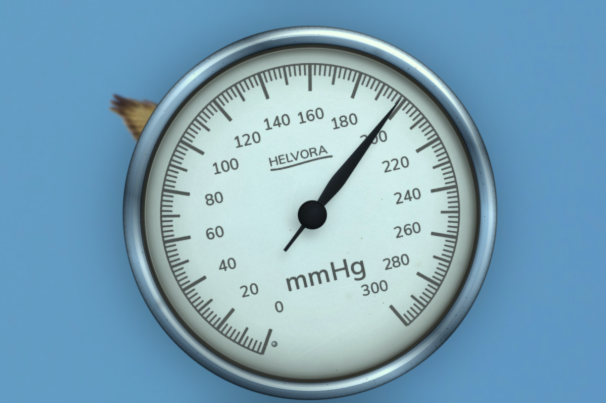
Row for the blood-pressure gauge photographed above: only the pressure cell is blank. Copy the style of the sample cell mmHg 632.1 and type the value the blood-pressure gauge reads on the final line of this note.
mmHg 198
